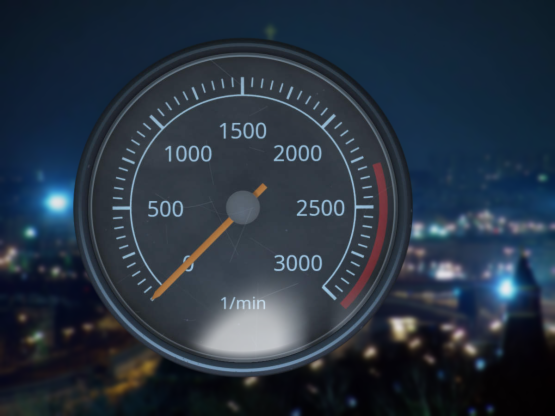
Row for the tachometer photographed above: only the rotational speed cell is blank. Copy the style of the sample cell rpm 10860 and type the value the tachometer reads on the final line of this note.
rpm 0
